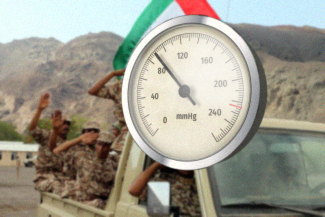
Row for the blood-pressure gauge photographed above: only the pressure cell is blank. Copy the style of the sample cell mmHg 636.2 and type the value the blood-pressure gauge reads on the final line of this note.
mmHg 90
